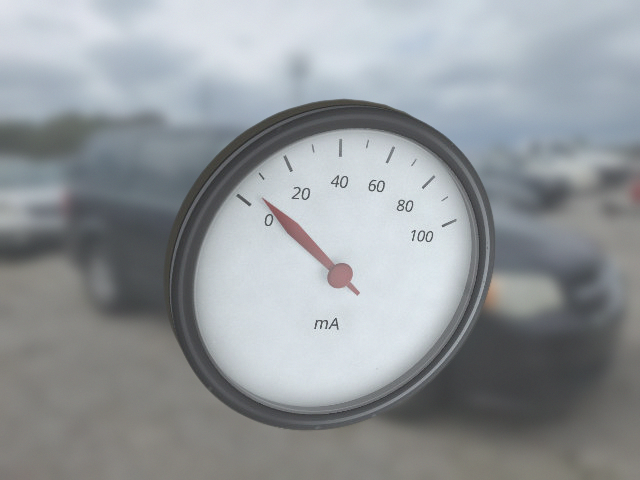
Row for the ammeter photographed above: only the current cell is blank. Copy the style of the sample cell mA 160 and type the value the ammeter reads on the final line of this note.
mA 5
